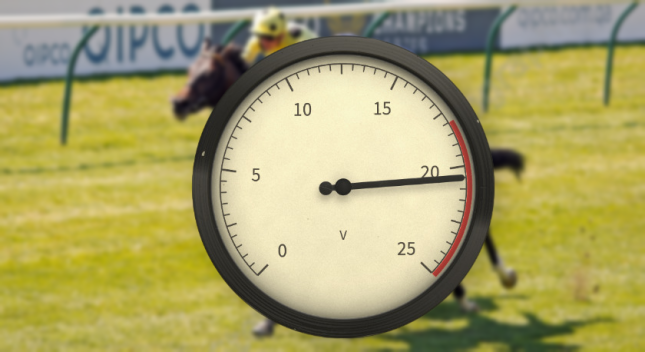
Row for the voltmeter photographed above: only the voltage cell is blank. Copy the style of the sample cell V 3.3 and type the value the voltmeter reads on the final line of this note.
V 20.5
